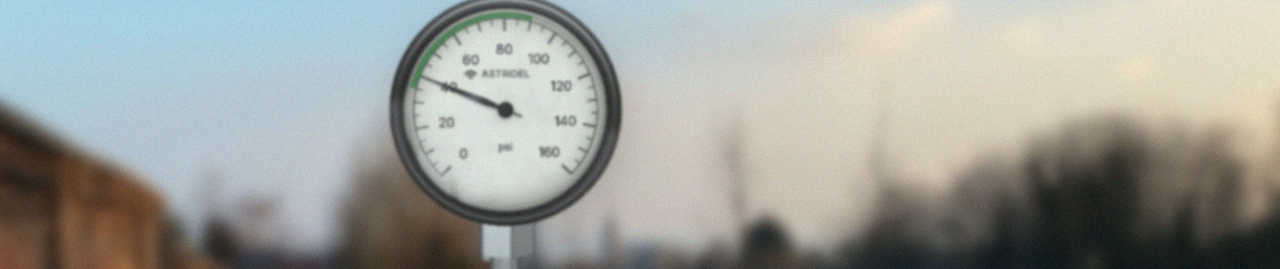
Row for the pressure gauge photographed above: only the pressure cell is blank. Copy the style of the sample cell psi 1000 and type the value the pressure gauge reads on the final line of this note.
psi 40
